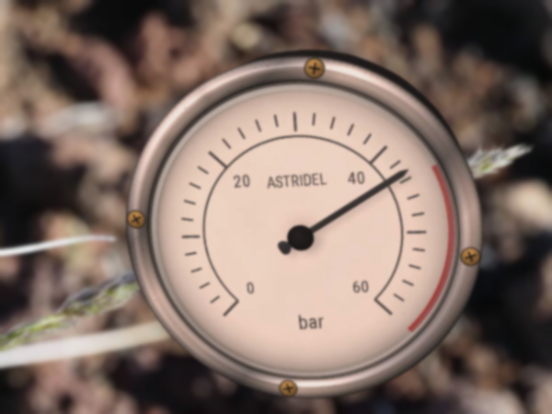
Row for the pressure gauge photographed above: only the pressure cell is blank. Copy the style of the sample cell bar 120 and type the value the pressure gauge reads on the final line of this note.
bar 43
